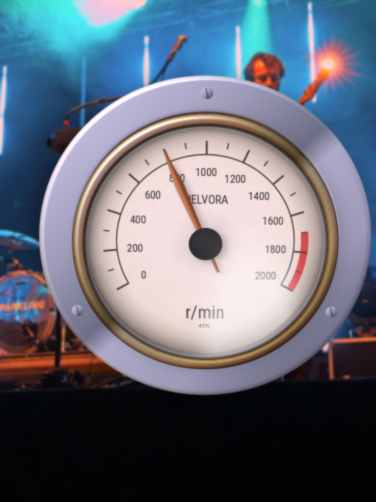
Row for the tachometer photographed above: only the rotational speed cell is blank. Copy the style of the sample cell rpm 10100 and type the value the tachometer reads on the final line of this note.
rpm 800
